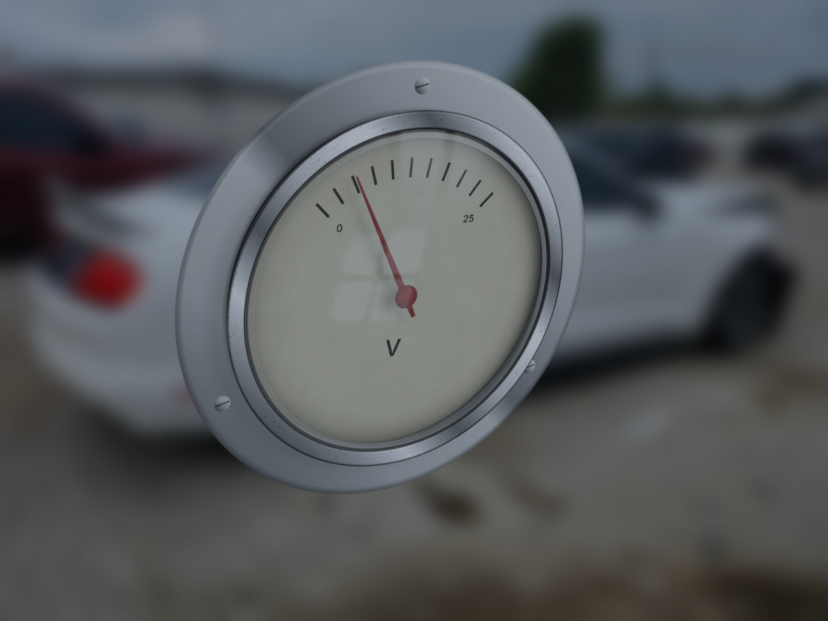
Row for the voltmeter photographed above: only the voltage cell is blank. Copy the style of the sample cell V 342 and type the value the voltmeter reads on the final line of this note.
V 5
